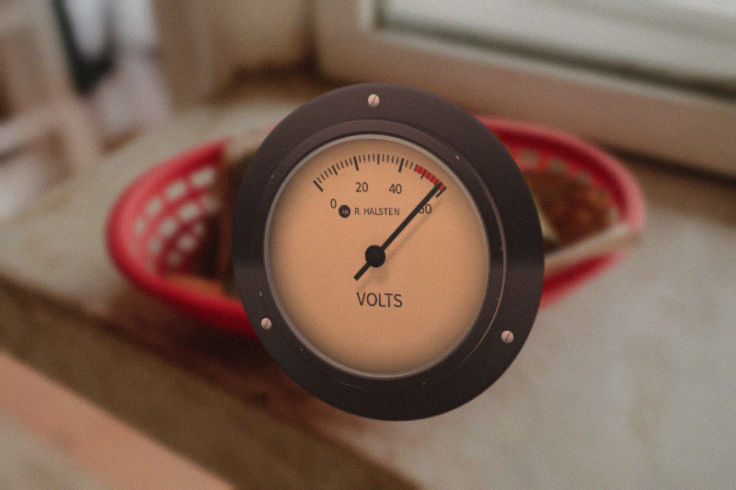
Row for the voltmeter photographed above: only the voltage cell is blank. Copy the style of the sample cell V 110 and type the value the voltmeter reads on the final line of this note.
V 58
